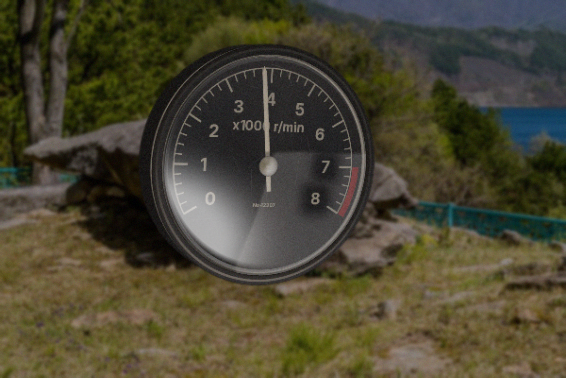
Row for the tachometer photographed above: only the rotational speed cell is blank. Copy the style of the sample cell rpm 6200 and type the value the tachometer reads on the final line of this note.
rpm 3800
